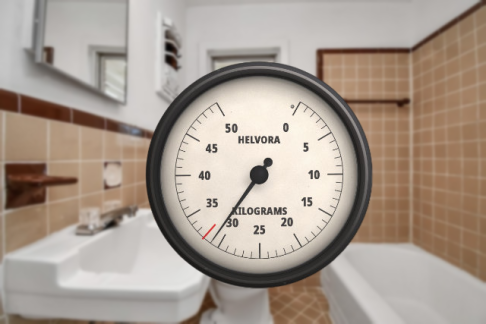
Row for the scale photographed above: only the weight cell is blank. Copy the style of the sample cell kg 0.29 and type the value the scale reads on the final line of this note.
kg 31
